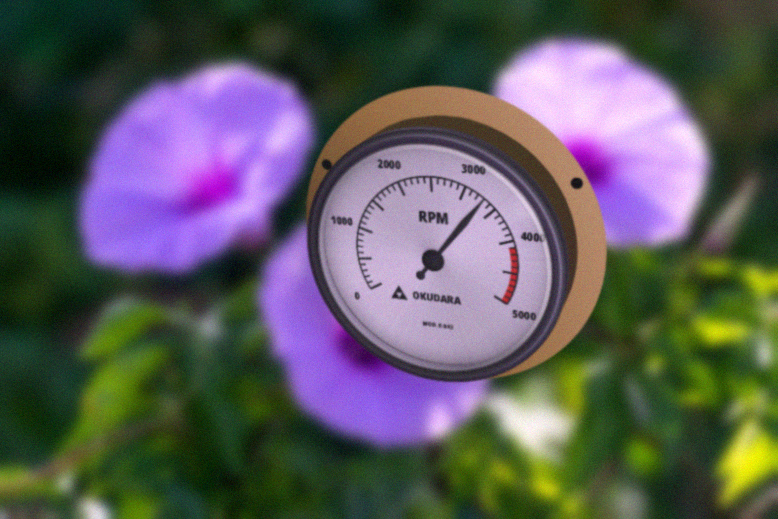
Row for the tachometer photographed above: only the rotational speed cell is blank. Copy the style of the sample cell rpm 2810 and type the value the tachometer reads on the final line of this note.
rpm 3300
